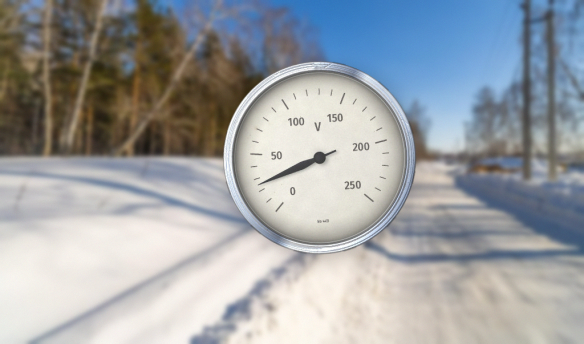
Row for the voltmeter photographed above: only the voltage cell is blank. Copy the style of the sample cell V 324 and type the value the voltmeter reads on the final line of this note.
V 25
